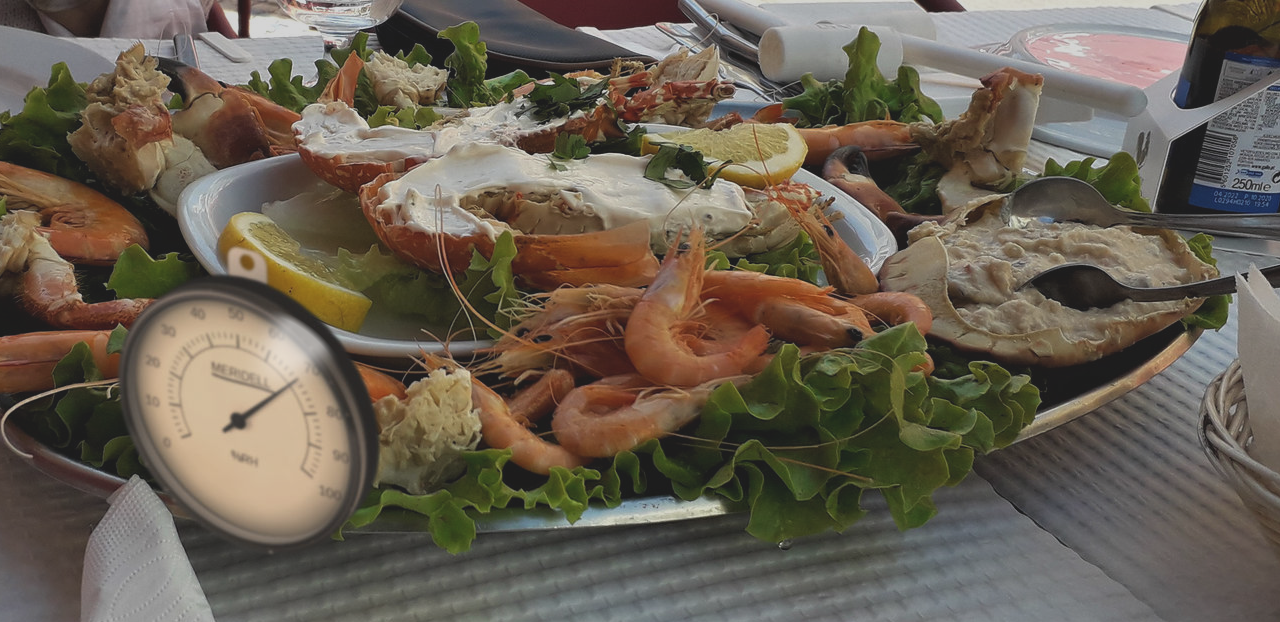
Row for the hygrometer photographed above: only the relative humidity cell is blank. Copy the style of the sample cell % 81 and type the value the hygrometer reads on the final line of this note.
% 70
